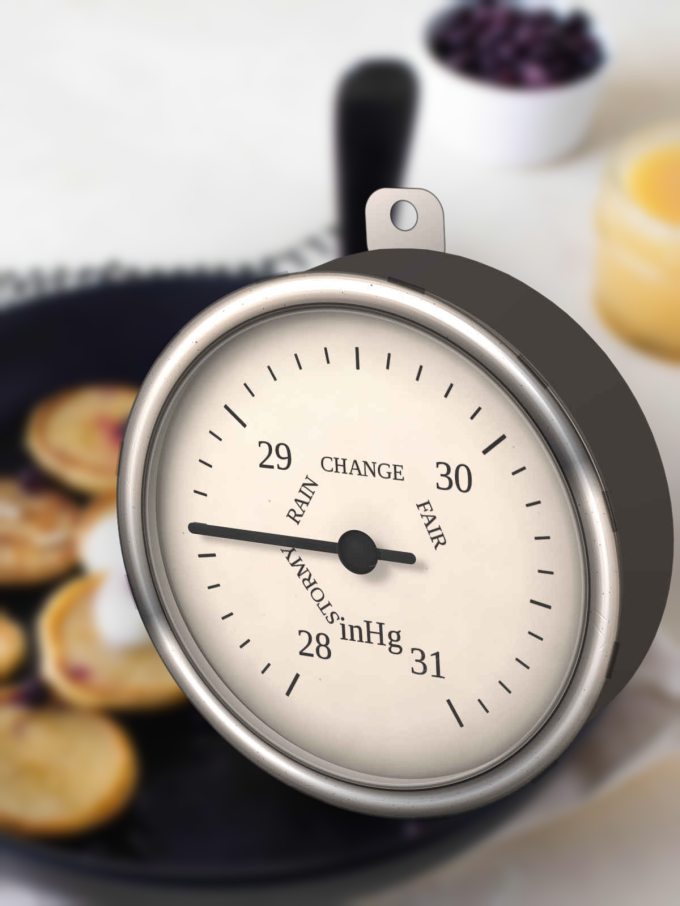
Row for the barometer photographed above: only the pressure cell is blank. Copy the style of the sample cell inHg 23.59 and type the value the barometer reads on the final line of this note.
inHg 28.6
